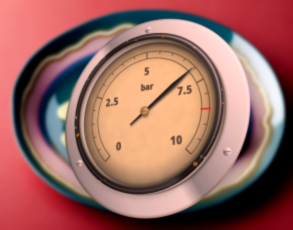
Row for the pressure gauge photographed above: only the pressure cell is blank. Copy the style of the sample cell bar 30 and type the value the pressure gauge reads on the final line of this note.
bar 7
